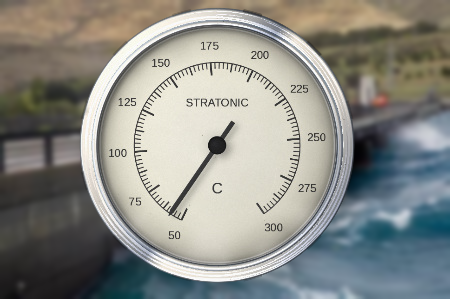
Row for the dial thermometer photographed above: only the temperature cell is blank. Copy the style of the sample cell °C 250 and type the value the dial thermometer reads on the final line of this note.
°C 57.5
